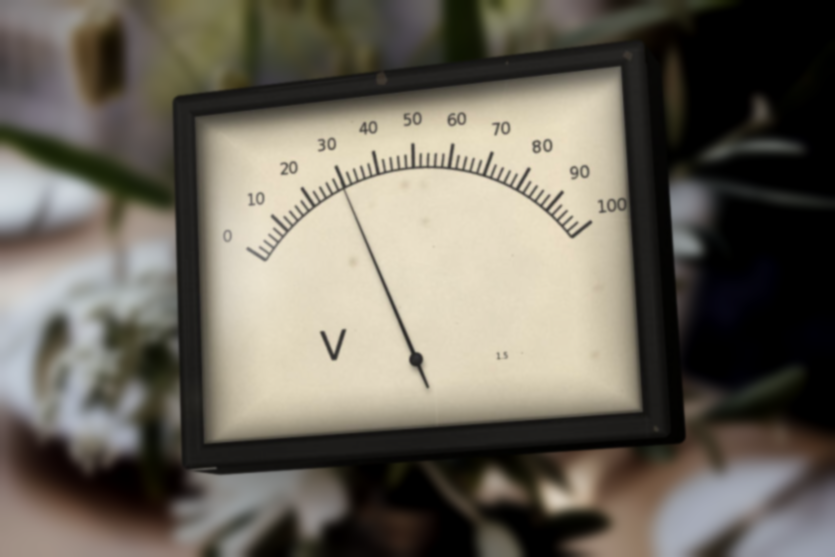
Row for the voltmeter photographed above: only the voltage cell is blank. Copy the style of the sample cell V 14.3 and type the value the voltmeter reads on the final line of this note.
V 30
